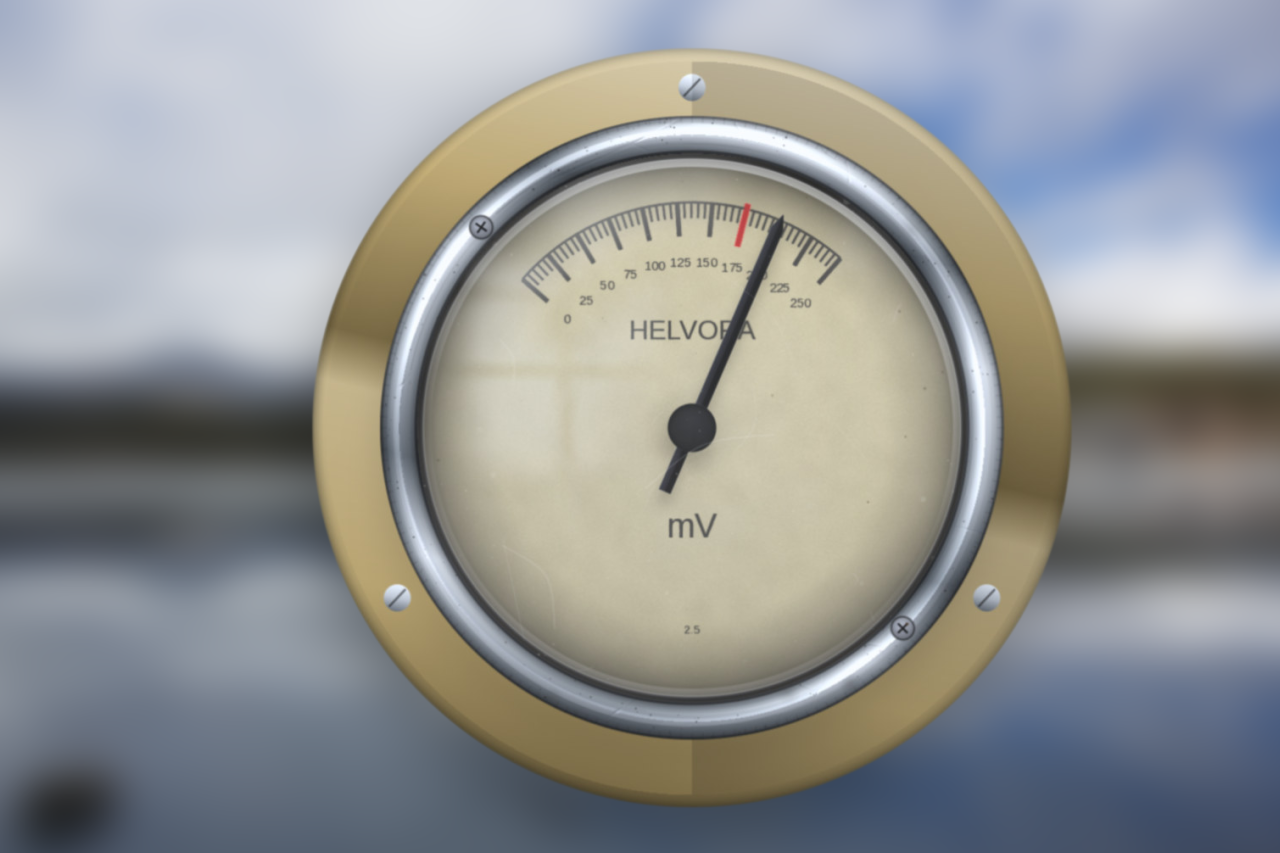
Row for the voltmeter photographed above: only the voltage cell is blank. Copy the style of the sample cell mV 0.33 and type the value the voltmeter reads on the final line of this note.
mV 200
